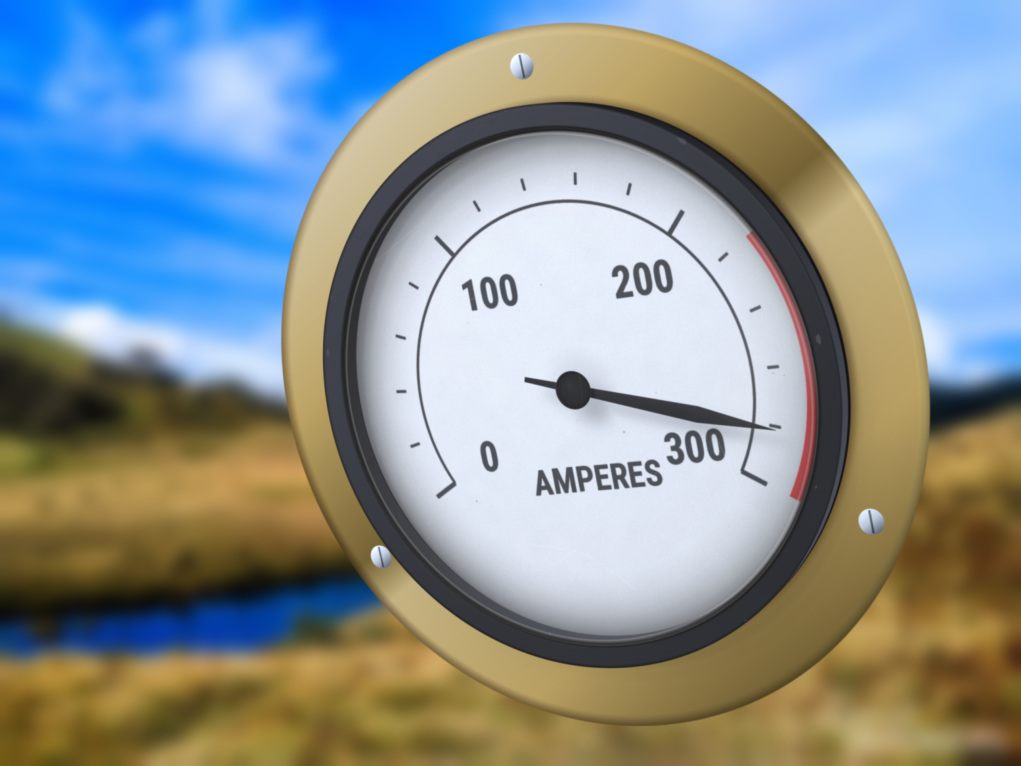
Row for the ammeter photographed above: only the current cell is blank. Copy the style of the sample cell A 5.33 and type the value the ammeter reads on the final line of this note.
A 280
